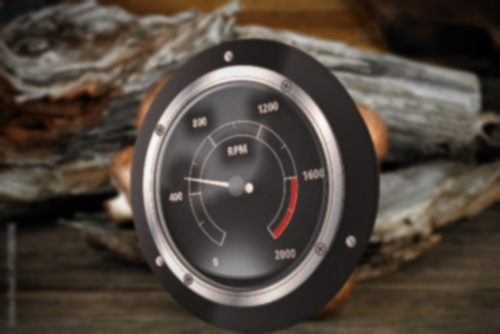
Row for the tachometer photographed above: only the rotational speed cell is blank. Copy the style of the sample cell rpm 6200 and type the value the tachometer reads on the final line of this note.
rpm 500
